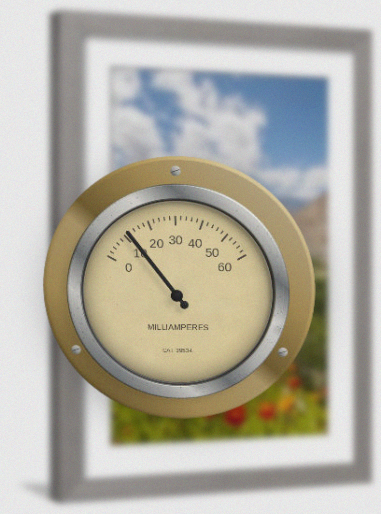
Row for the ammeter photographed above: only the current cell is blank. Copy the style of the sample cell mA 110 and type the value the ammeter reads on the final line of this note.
mA 12
